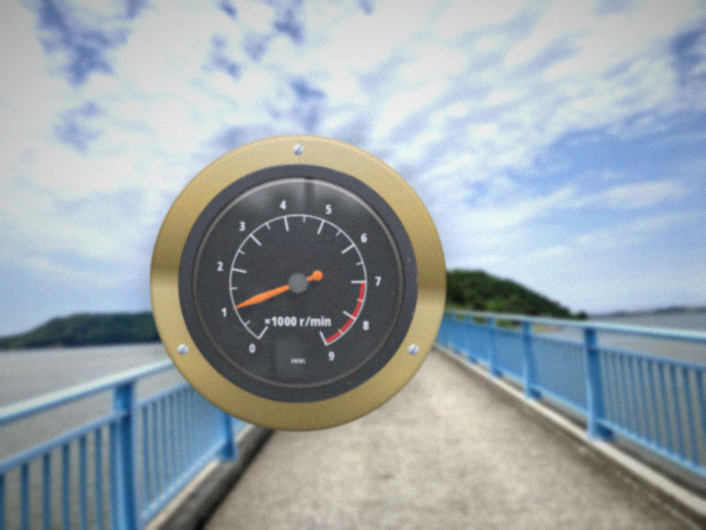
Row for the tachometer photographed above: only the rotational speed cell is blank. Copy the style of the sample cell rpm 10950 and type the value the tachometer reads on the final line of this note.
rpm 1000
